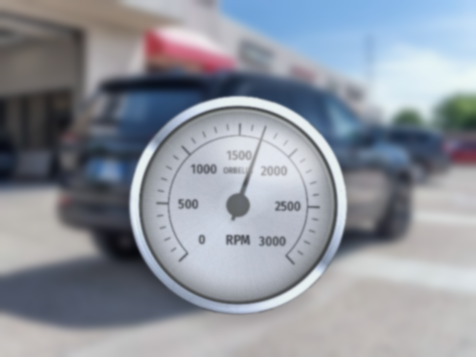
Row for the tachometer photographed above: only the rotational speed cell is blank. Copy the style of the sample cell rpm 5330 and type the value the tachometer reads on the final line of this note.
rpm 1700
